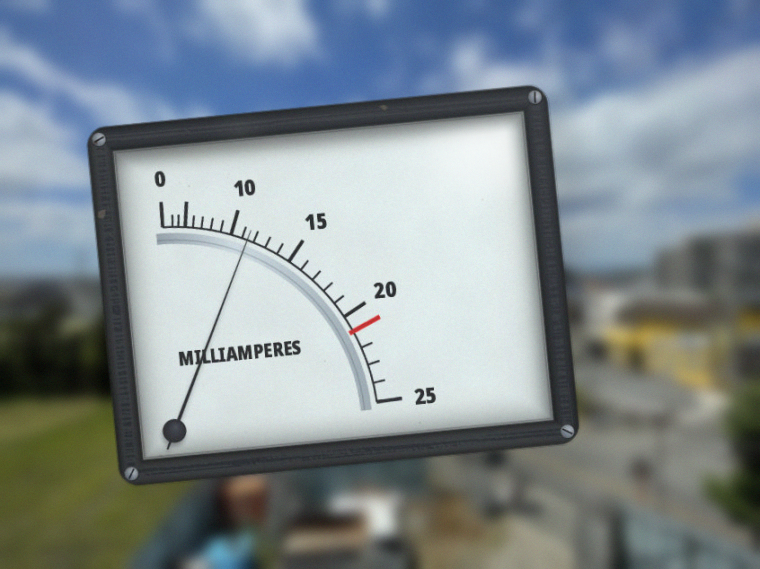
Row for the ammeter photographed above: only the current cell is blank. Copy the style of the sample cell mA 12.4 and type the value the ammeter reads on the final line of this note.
mA 11.5
